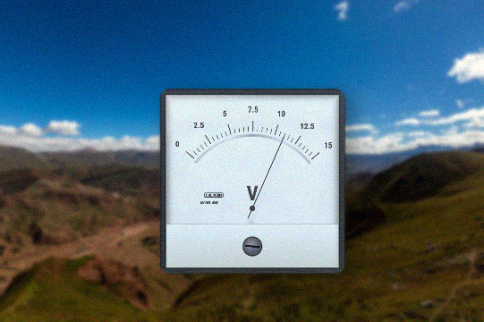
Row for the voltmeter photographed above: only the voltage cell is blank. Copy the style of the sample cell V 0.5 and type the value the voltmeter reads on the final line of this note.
V 11
